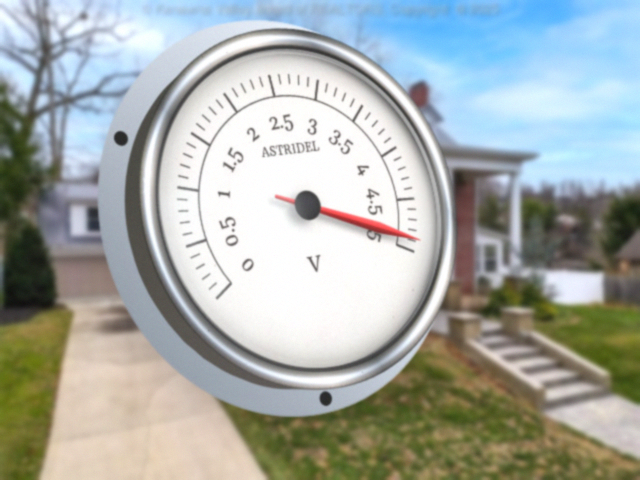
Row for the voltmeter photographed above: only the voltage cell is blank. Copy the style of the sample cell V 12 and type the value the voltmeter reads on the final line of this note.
V 4.9
